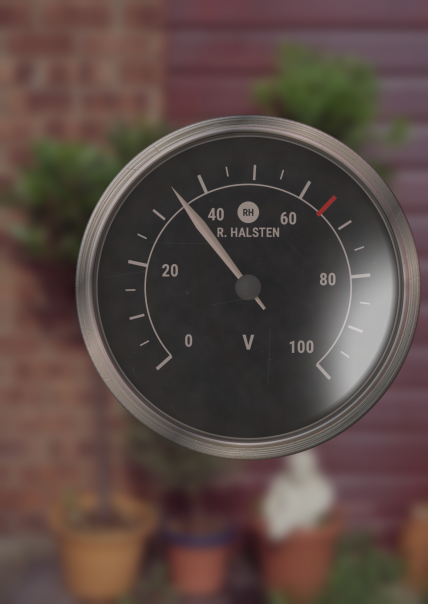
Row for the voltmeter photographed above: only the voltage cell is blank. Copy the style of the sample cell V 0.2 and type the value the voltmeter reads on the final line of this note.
V 35
